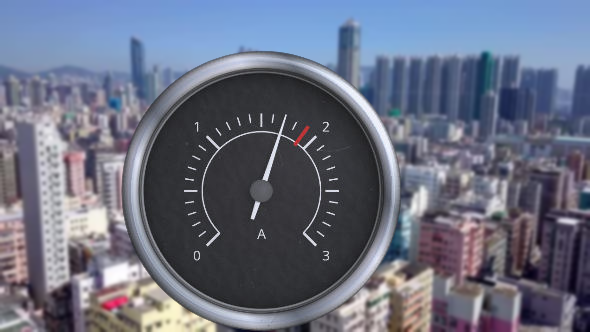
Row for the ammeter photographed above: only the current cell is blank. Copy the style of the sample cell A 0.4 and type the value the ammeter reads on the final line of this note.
A 1.7
